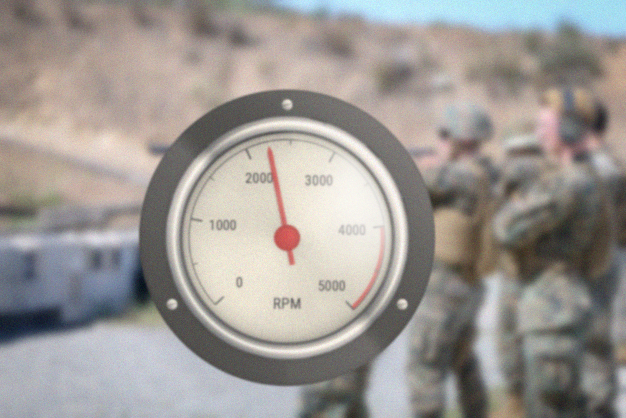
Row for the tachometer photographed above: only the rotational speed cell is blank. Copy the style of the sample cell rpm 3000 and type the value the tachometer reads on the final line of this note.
rpm 2250
